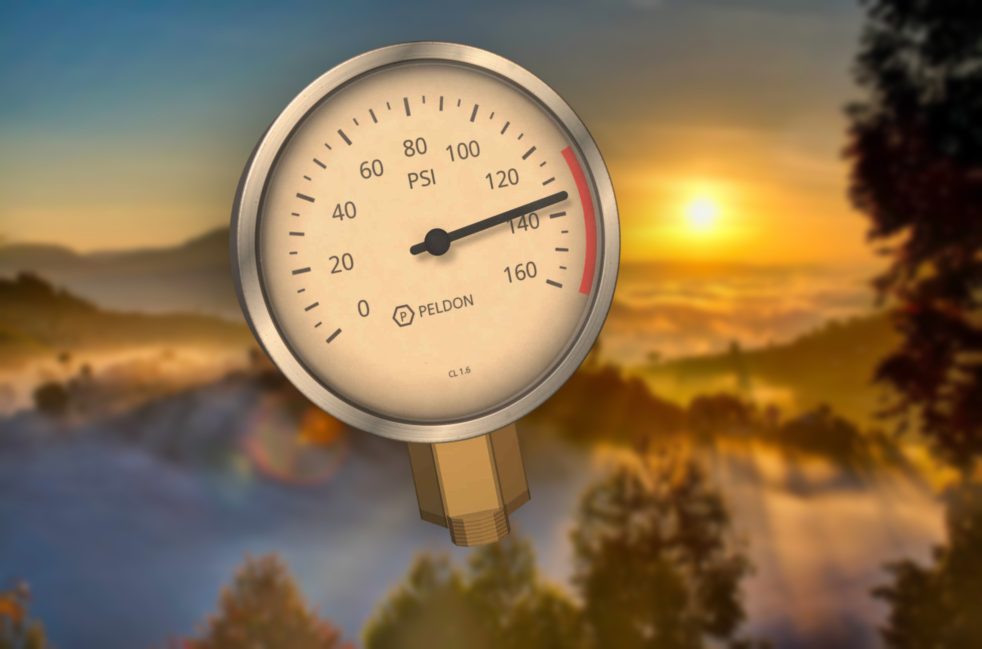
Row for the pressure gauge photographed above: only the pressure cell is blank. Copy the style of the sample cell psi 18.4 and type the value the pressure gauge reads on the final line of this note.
psi 135
